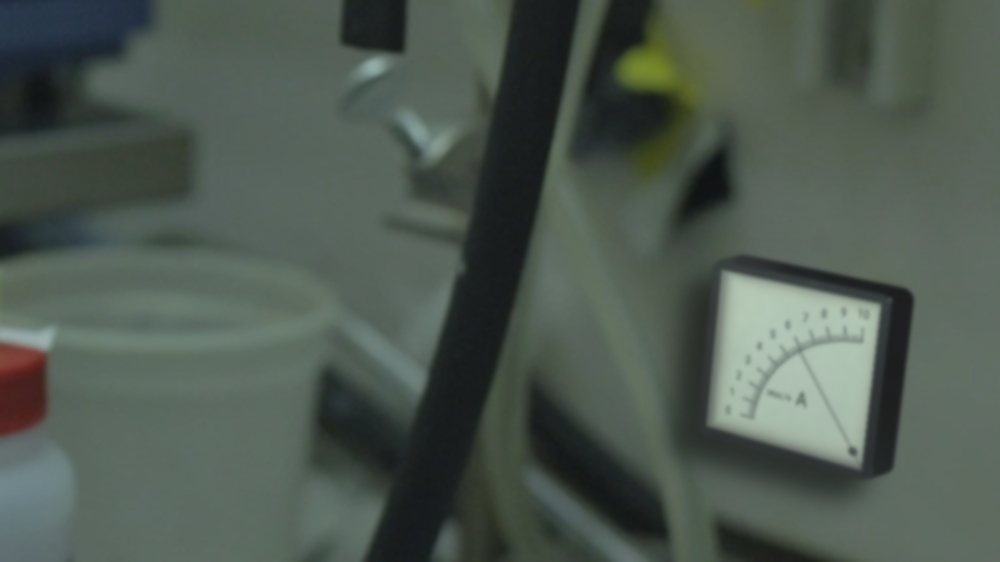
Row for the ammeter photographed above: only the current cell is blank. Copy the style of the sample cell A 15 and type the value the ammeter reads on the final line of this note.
A 6
